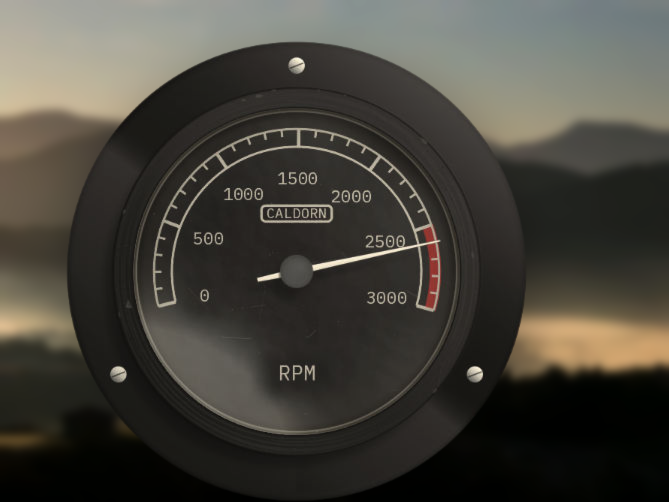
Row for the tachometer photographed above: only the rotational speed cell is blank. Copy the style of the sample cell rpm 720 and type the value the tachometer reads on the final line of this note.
rpm 2600
